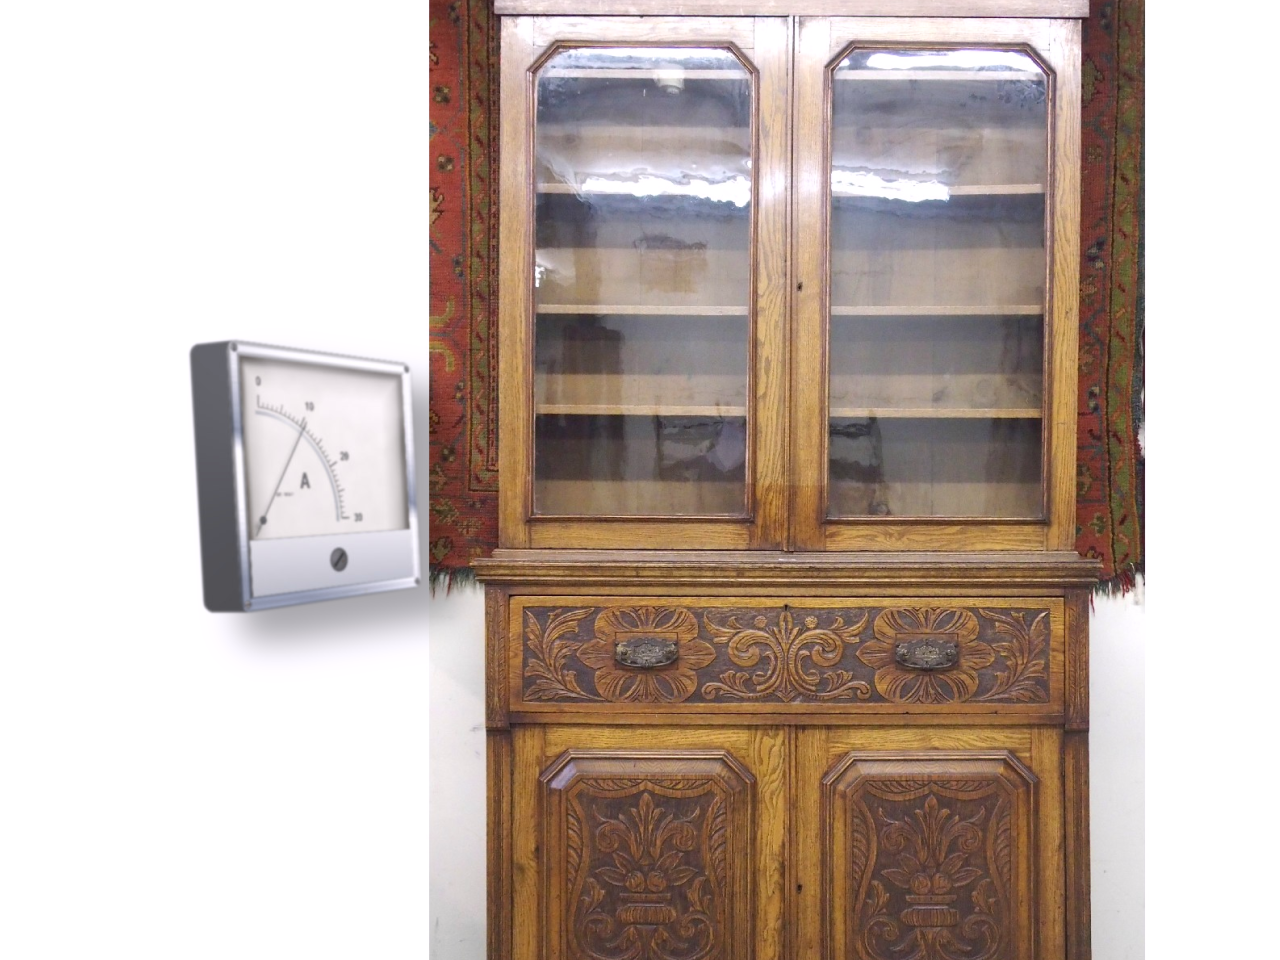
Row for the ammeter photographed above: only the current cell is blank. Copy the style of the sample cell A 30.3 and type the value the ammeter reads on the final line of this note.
A 10
